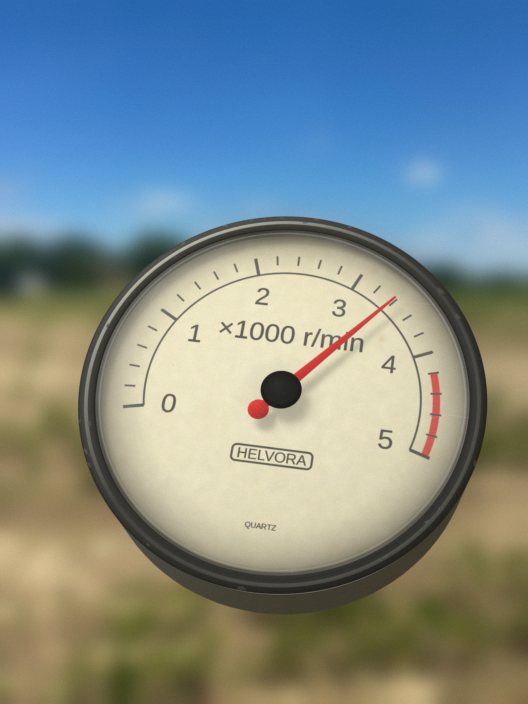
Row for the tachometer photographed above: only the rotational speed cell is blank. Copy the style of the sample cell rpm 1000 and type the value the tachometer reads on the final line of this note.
rpm 3400
